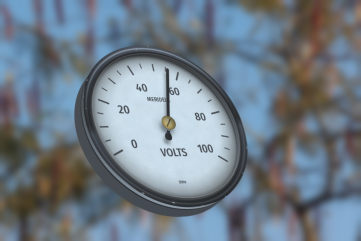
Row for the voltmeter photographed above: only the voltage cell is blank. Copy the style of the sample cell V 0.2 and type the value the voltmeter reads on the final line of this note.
V 55
